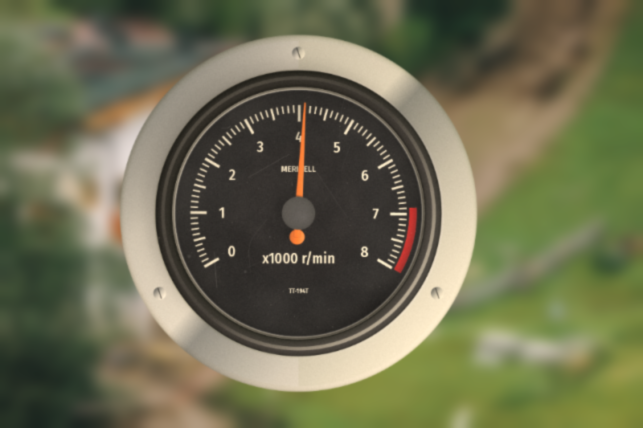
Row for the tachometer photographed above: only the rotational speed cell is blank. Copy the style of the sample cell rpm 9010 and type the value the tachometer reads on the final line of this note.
rpm 4100
